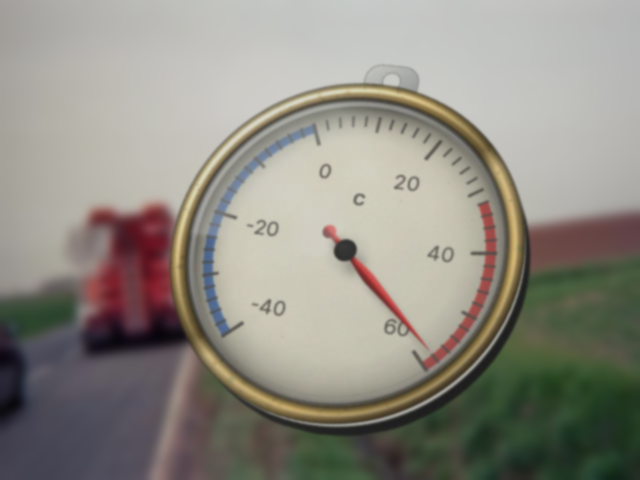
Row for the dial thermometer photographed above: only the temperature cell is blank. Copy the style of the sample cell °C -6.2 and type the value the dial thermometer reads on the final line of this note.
°C 58
